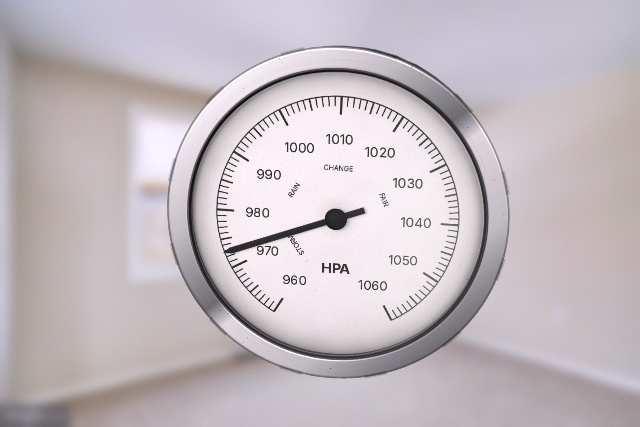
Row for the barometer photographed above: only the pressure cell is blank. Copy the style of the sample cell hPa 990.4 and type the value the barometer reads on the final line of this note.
hPa 973
